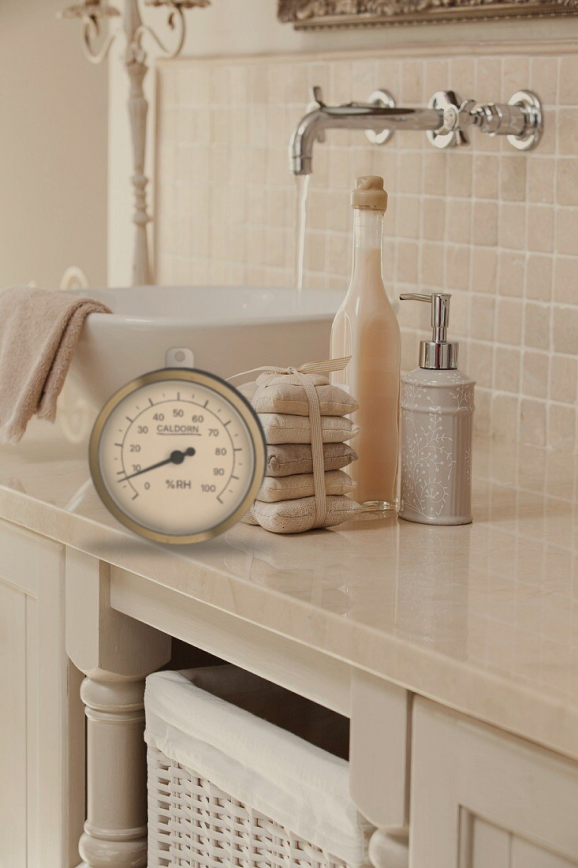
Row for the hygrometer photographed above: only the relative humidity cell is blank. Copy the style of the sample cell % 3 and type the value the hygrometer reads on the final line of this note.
% 7.5
